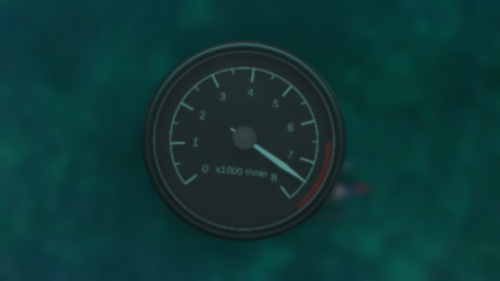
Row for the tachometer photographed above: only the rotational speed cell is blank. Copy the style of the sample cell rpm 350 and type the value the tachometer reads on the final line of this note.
rpm 7500
